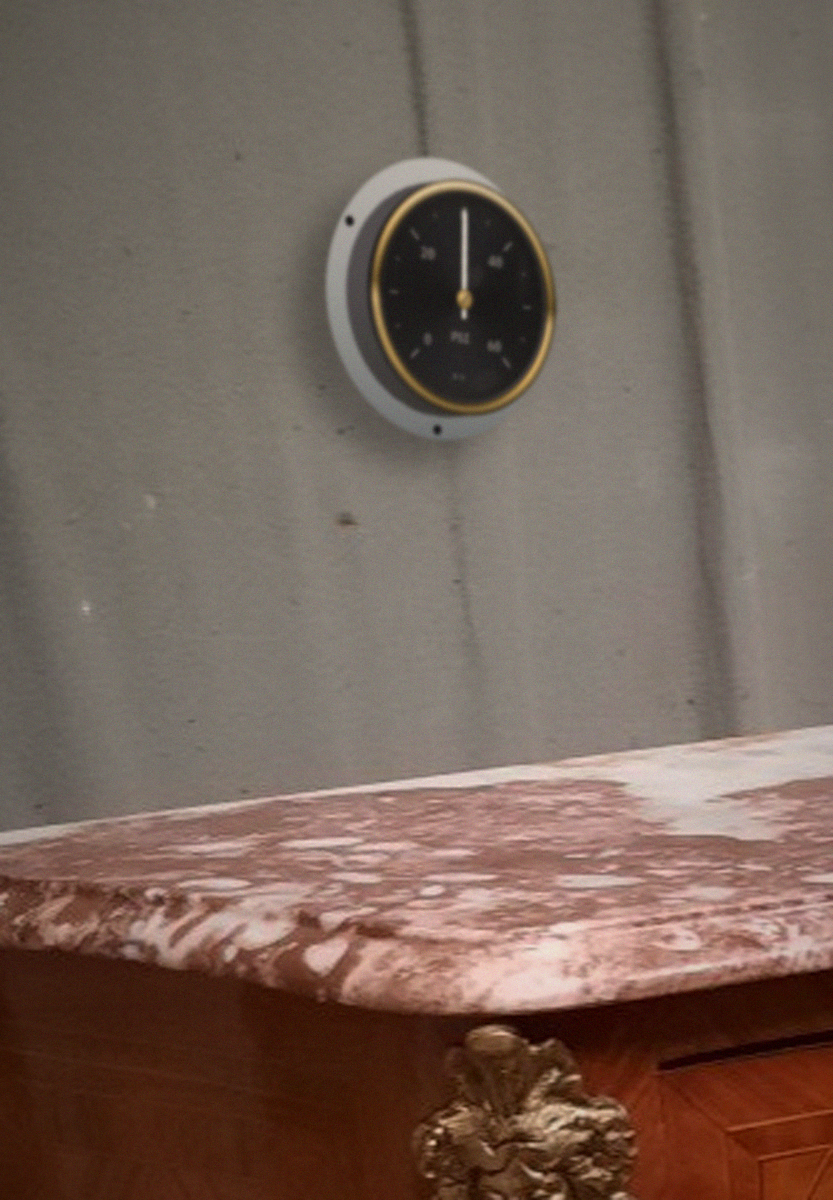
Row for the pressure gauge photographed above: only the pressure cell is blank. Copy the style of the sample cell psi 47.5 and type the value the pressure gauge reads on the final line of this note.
psi 30
